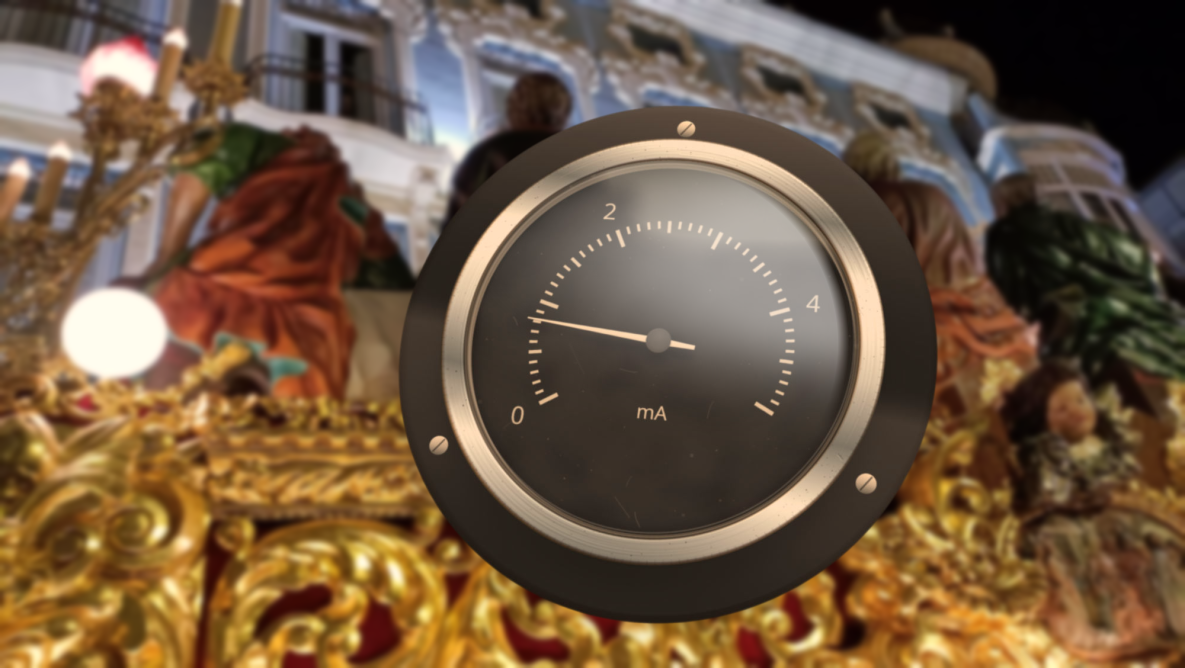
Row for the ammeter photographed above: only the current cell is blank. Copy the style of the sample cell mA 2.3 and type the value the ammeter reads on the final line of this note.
mA 0.8
